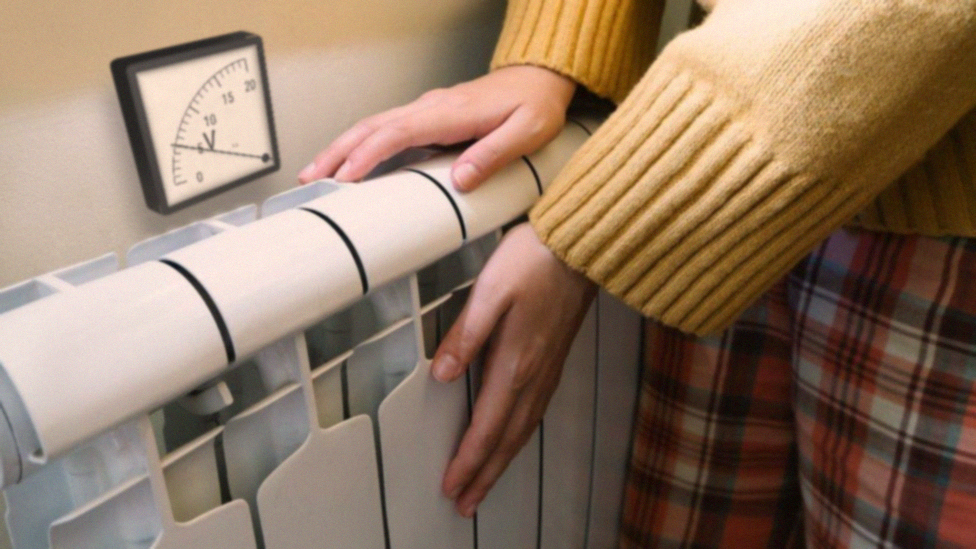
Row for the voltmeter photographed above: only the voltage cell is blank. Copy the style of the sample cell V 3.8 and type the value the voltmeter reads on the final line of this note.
V 5
